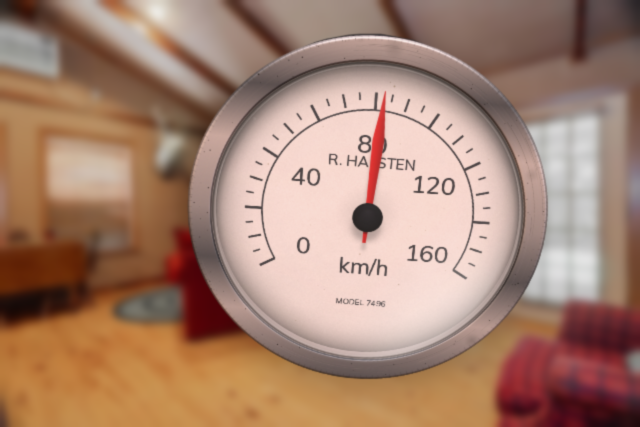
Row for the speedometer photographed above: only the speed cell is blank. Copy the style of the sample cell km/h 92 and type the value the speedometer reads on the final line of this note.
km/h 82.5
